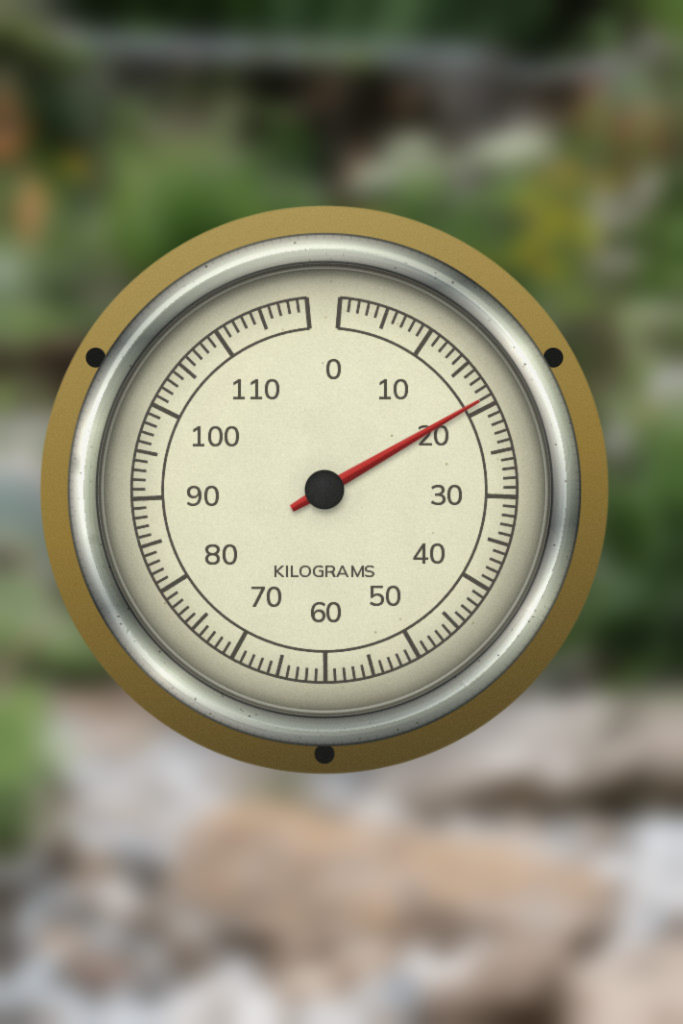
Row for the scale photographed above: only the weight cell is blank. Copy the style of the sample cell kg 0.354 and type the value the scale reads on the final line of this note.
kg 19
